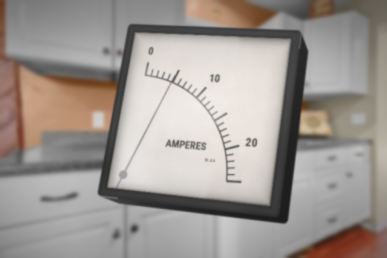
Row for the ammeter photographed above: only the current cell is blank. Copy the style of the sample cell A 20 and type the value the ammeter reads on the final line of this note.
A 5
